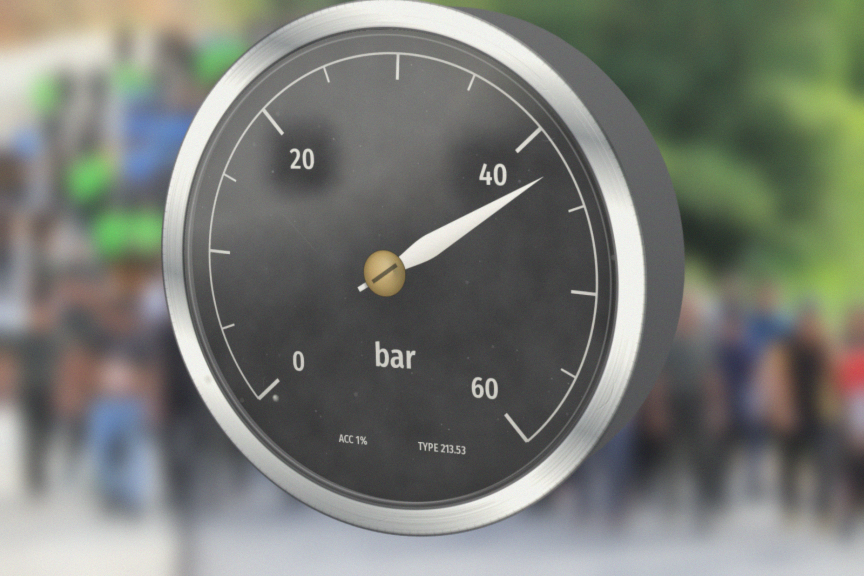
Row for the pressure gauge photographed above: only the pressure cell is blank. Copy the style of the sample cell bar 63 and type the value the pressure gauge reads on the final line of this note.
bar 42.5
